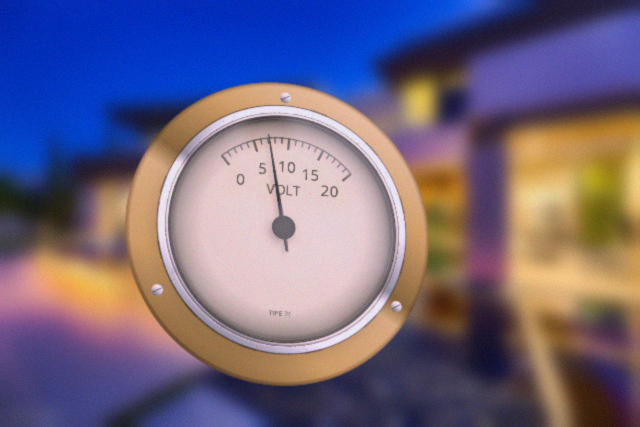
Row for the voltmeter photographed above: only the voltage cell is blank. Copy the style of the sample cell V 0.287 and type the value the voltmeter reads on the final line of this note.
V 7
